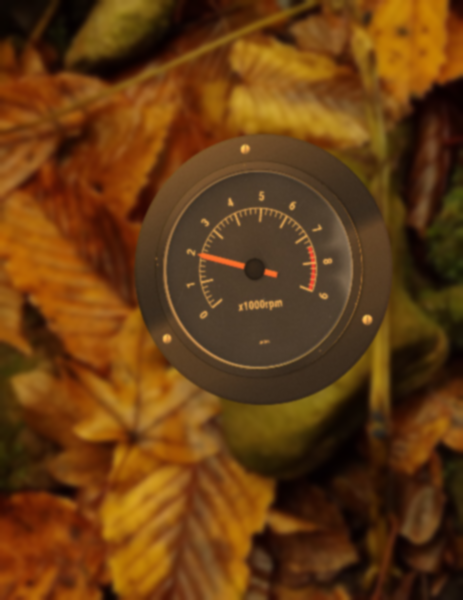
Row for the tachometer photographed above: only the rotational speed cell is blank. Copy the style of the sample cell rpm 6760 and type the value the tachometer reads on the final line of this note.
rpm 2000
